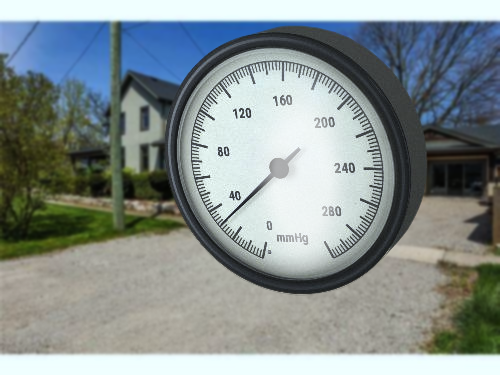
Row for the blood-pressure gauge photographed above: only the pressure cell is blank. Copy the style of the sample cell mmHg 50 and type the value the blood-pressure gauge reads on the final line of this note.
mmHg 30
